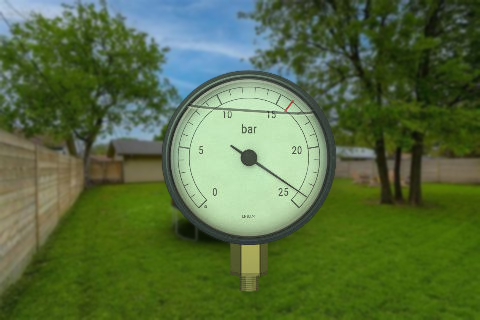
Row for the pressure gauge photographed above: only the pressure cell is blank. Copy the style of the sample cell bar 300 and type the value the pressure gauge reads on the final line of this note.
bar 24
